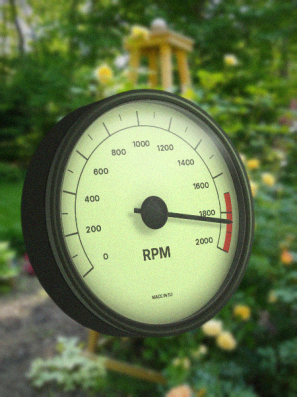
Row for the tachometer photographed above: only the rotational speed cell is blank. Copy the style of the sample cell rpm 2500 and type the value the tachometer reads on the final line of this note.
rpm 1850
